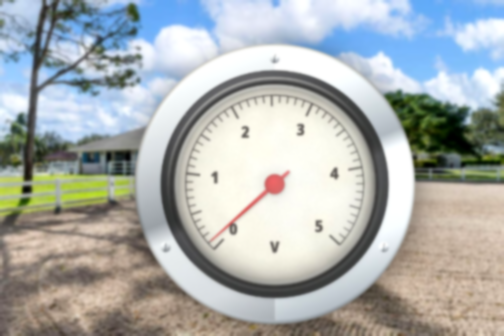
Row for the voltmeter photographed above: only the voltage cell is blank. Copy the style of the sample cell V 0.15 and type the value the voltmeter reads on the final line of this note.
V 0.1
